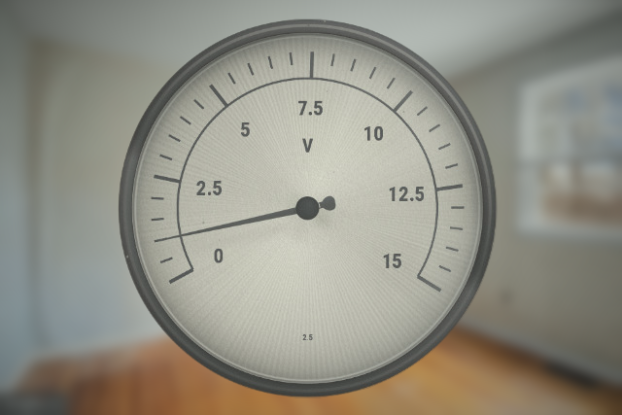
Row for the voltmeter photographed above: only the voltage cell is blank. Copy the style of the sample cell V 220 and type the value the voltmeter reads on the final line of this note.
V 1
